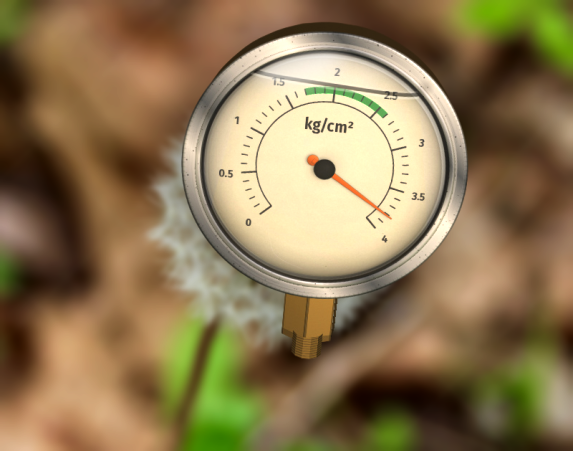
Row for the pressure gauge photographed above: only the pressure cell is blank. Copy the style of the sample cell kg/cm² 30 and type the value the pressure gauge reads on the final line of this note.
kg/cm² 3.8
